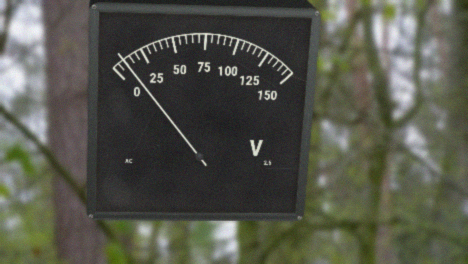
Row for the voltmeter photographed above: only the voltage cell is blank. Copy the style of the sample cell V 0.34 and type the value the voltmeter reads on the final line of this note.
V 10
